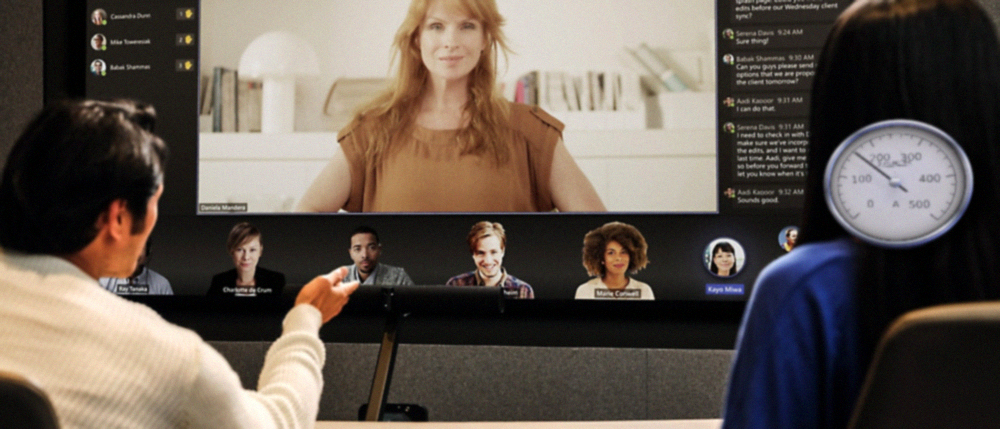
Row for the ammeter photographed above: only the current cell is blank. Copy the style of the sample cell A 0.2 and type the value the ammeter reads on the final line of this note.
A 160
